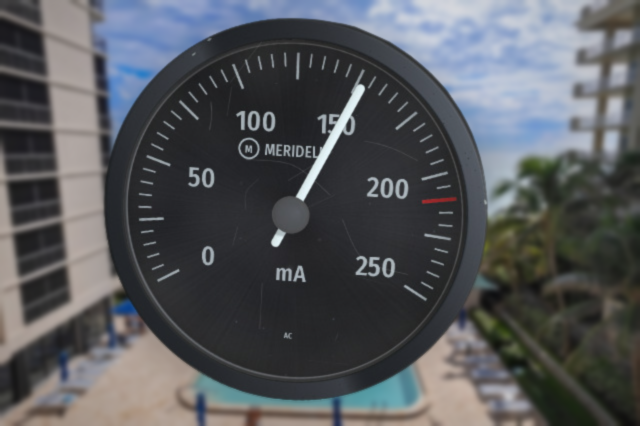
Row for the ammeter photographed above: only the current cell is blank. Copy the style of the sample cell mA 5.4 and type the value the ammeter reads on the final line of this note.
mA 152.5
